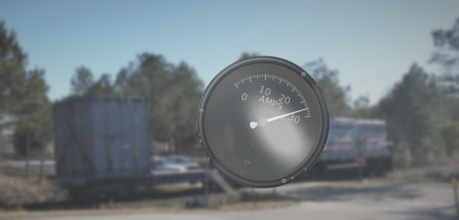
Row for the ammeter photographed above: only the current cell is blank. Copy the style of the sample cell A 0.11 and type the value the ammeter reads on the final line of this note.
A 27.5
